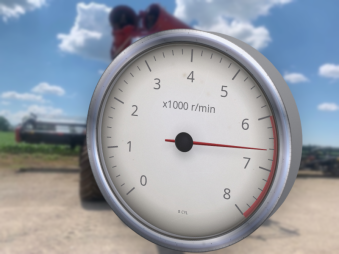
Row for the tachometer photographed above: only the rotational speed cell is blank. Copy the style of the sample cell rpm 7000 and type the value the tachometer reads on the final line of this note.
rpm 6600
